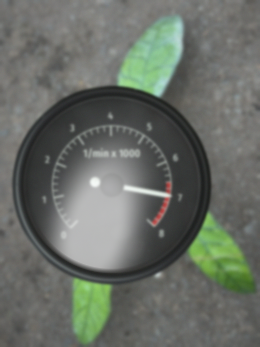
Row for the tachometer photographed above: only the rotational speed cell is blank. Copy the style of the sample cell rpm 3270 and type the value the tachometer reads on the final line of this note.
rpm 7000
